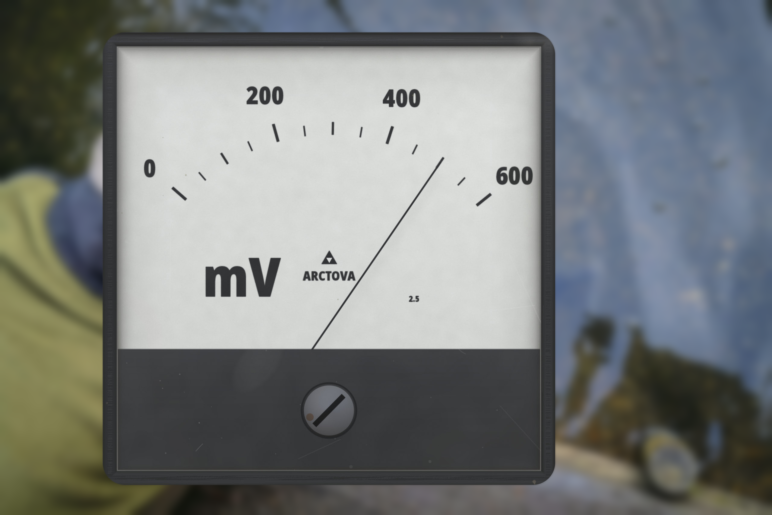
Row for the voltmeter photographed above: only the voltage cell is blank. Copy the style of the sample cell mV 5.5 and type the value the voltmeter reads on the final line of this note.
mV 500
